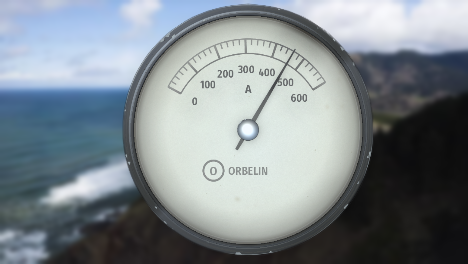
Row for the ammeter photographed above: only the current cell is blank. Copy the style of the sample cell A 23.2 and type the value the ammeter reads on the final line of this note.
A 460
